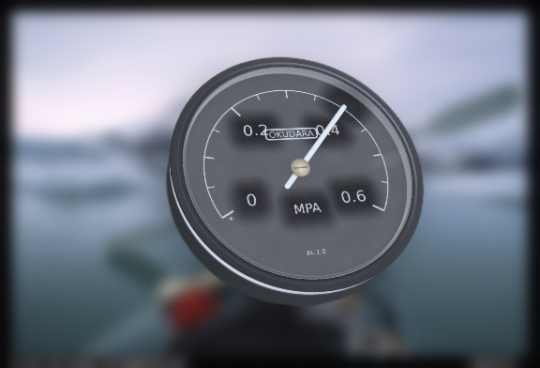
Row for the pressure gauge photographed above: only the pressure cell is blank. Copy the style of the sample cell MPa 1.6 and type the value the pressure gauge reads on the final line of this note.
MPa 0.4
